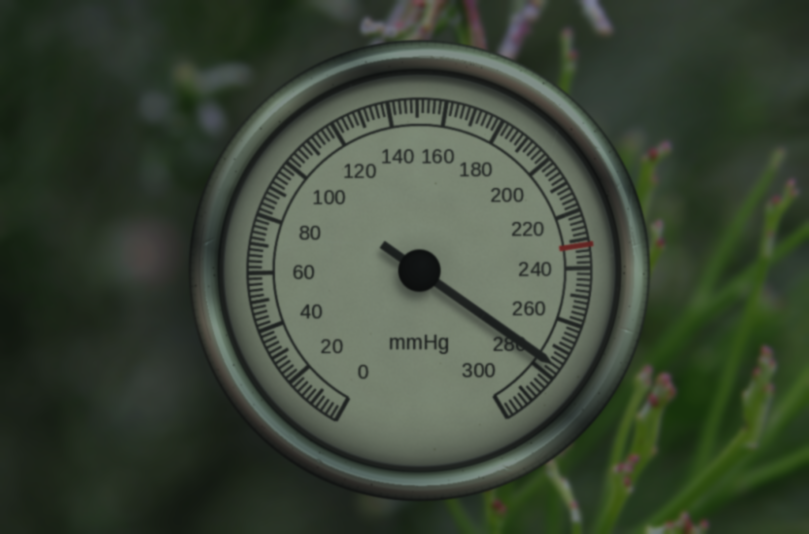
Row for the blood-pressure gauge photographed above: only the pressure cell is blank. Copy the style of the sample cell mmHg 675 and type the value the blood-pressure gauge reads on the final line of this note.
mmHg 276
